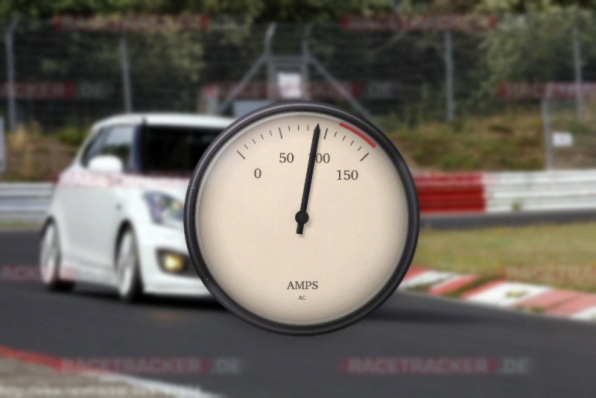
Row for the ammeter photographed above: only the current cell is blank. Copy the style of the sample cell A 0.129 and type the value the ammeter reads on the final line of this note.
A 90
